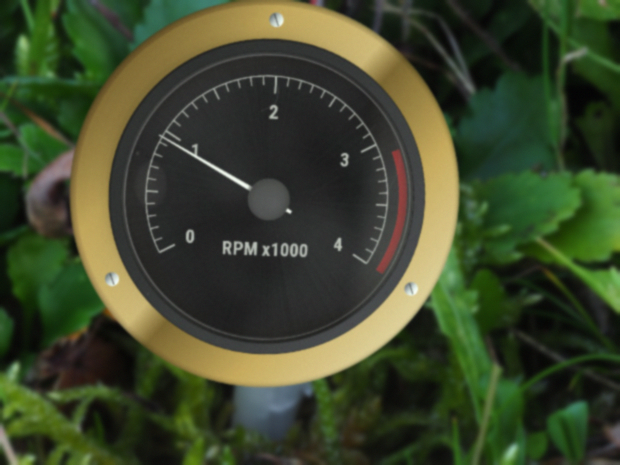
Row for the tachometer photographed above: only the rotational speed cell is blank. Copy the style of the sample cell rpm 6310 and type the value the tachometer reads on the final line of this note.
rpm 950
